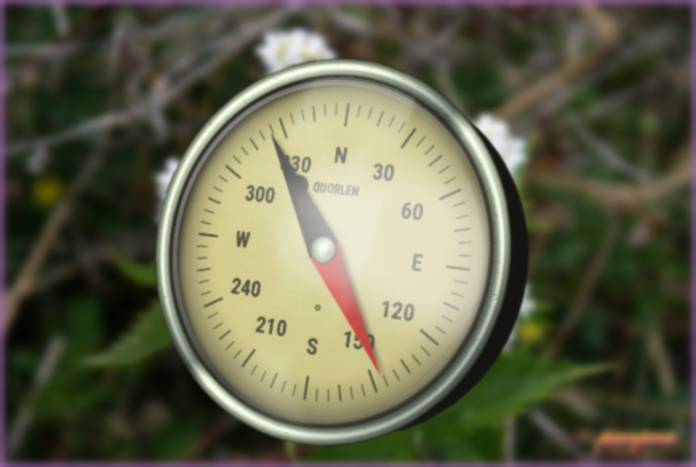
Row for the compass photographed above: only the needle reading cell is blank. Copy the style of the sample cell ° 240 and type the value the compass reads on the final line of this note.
° 145
